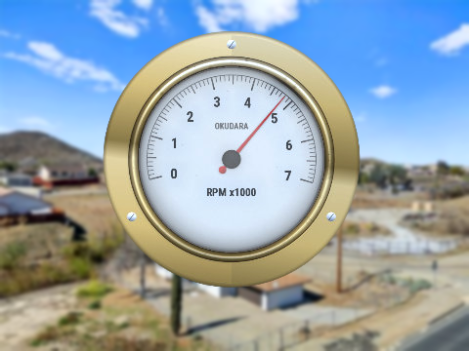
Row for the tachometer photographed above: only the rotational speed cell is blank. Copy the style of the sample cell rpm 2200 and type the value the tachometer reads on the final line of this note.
rpm 4800
